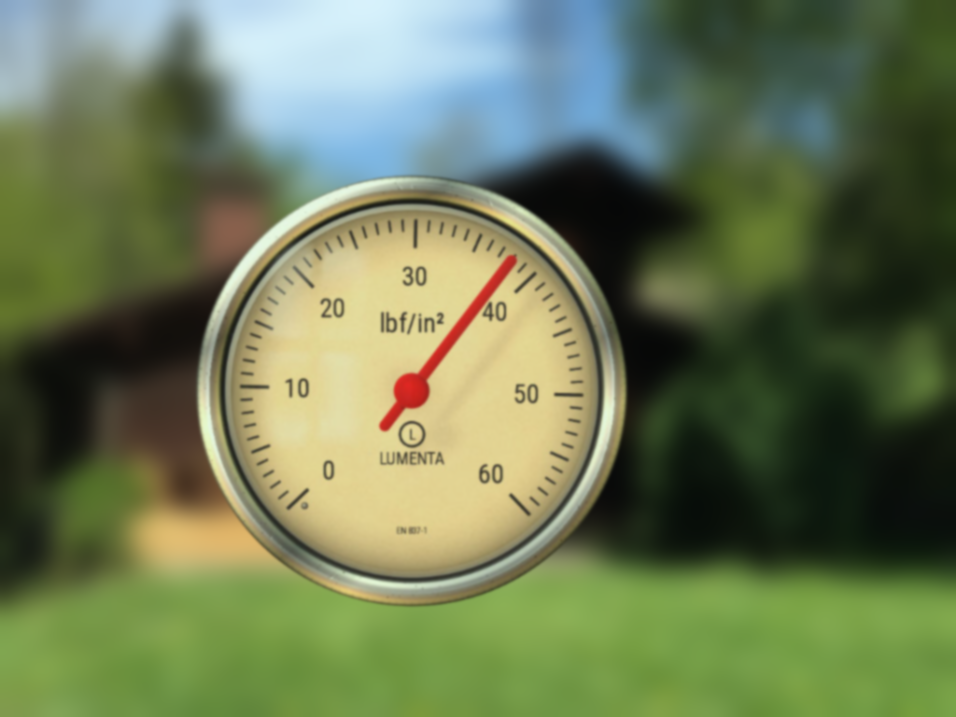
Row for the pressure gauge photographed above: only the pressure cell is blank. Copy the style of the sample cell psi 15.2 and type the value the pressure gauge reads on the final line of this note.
psi 38
